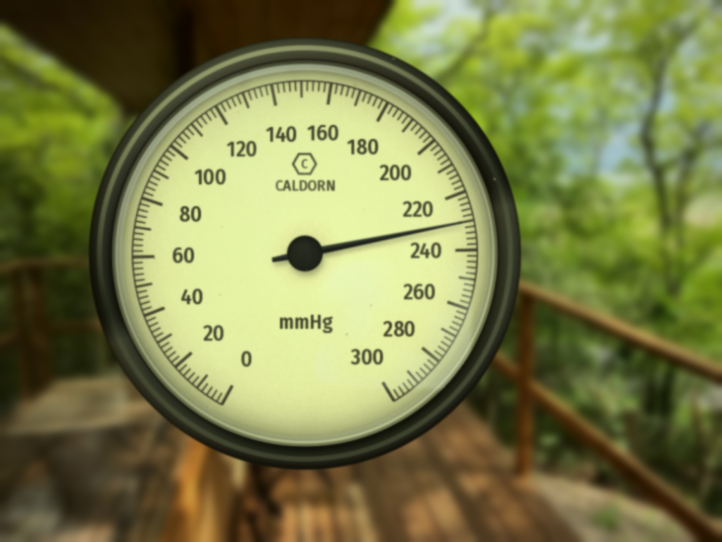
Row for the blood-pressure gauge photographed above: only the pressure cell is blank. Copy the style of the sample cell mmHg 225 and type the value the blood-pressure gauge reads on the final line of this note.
mmHg 230
